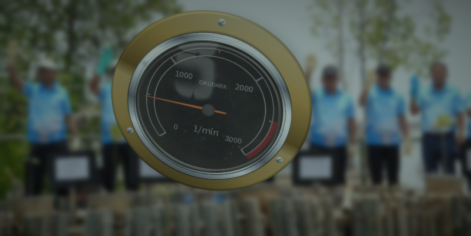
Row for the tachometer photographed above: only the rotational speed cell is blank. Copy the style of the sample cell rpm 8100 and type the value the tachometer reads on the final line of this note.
rpm 500
